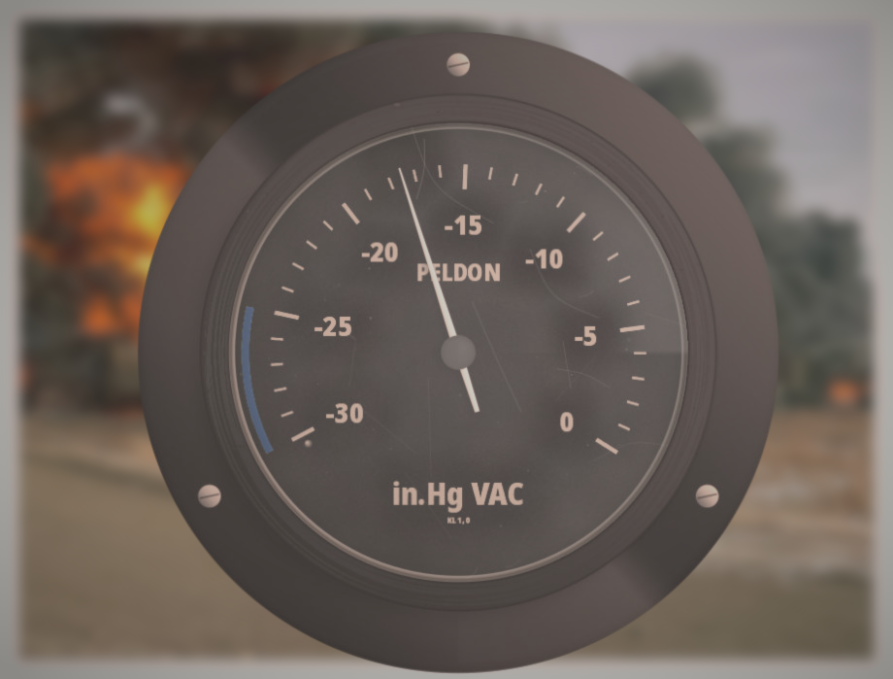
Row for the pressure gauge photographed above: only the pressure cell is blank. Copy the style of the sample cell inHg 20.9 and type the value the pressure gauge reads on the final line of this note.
inHg -17.5
